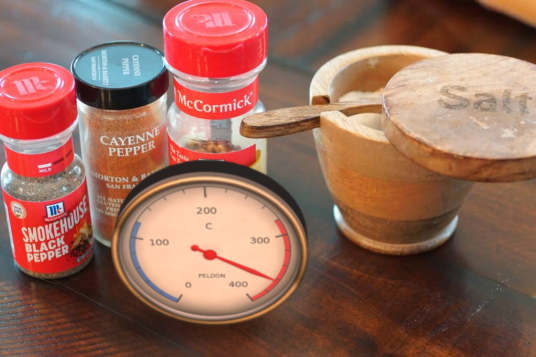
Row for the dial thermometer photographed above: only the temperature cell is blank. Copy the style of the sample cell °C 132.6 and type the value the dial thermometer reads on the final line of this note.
°C 360
